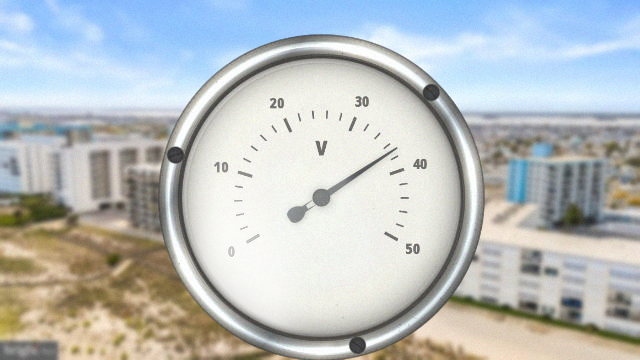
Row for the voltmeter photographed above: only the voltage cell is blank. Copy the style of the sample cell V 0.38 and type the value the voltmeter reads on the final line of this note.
V 37
